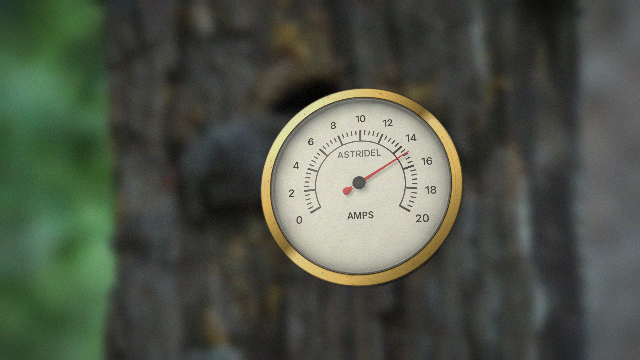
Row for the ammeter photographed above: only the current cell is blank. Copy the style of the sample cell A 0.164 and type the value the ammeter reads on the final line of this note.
A 14.8
